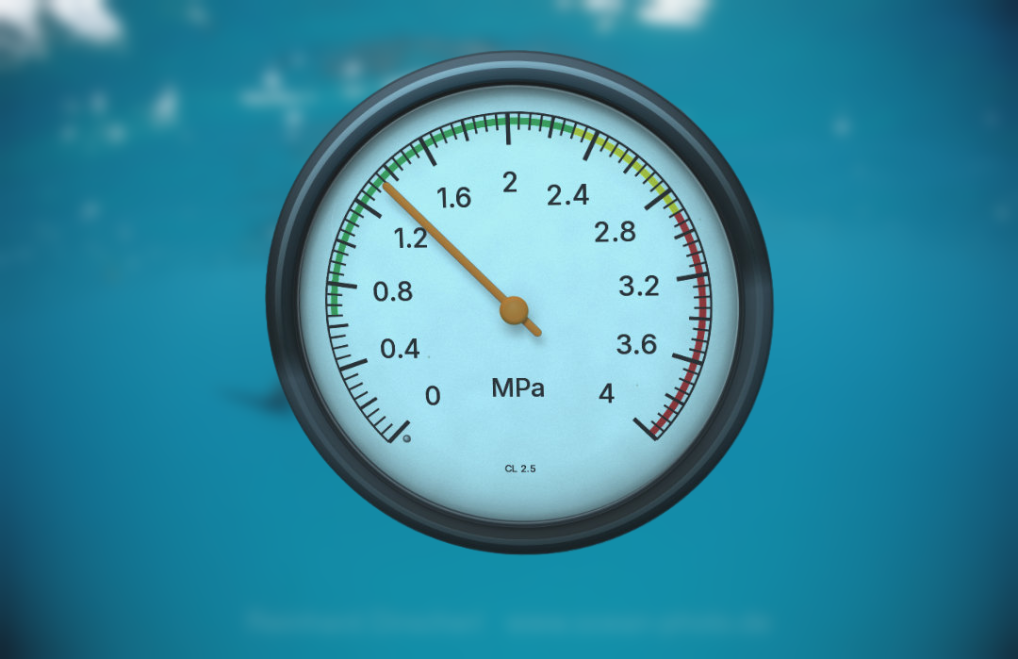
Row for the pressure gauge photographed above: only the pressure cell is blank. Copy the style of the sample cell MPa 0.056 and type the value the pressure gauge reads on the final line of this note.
MPa 1.35
